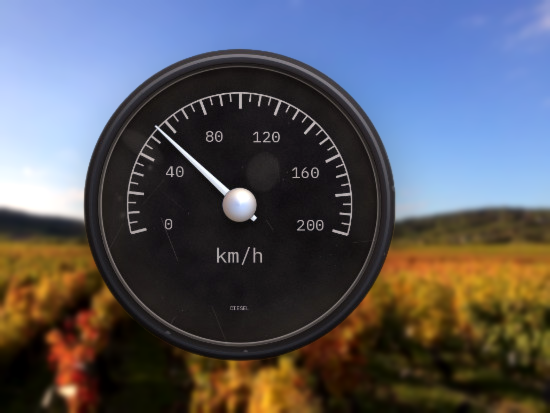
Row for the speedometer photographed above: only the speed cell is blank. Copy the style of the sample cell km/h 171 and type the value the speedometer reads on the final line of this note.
km/h 55
